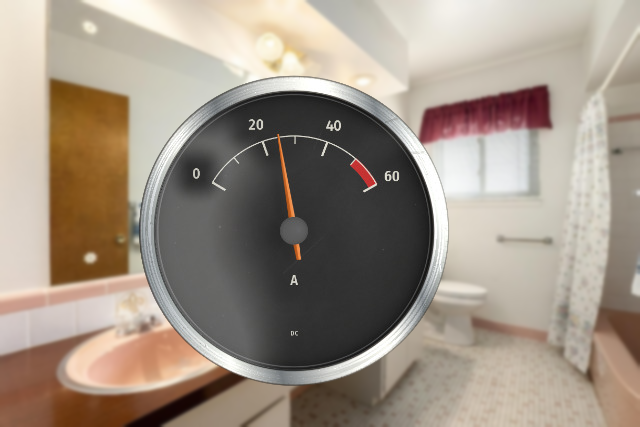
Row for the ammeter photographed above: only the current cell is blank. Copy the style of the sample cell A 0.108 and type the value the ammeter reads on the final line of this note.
A 25
